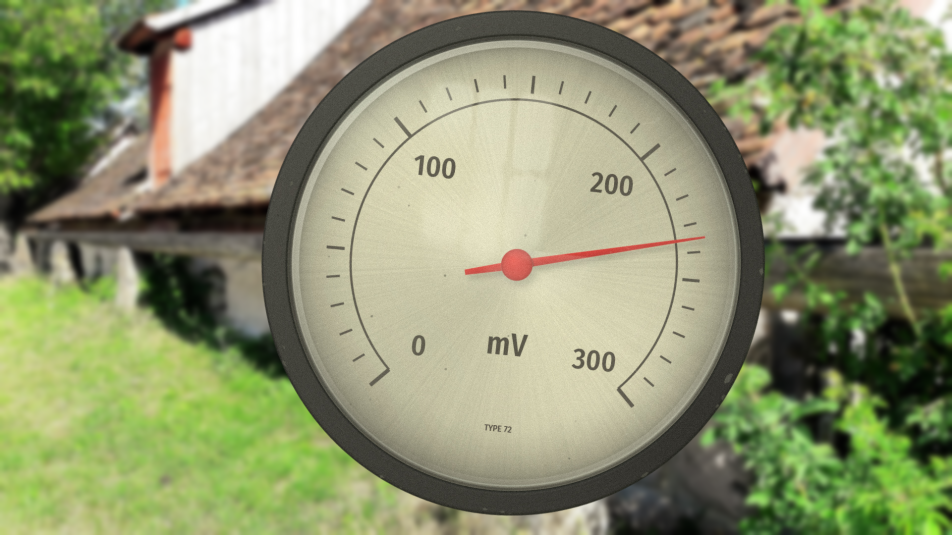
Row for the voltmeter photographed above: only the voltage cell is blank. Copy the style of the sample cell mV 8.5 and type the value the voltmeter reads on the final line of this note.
mV 235
